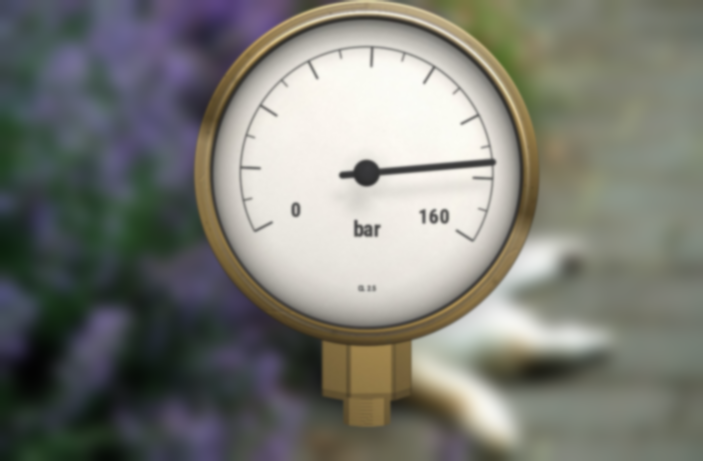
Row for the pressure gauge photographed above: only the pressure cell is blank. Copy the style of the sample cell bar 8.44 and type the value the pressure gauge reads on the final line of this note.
bar 135
